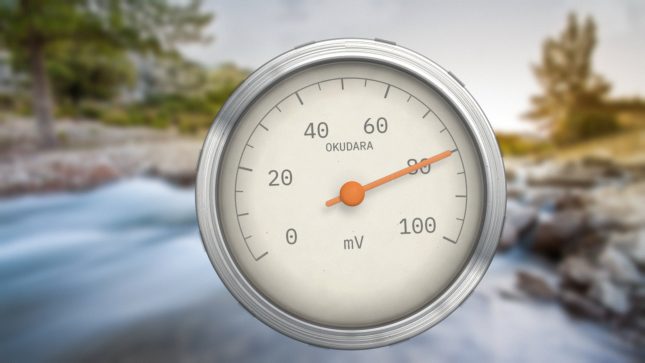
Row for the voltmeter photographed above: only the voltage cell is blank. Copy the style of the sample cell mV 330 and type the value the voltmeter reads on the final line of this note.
mV 80
